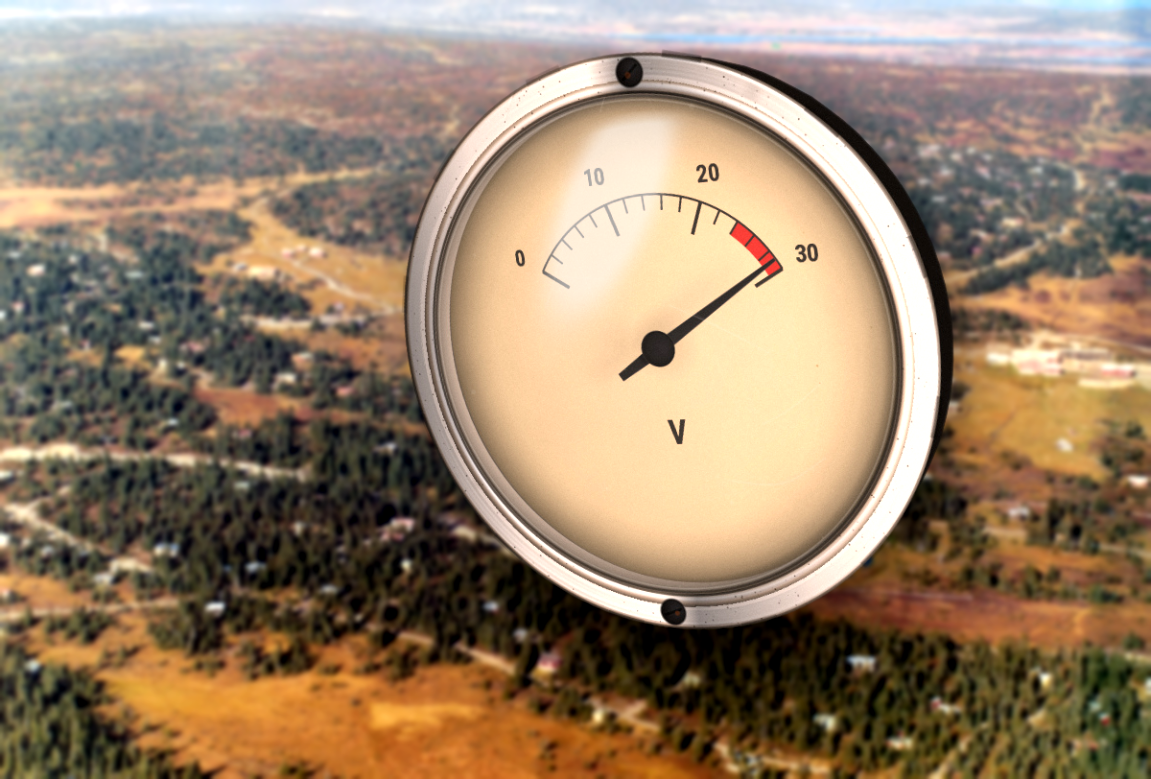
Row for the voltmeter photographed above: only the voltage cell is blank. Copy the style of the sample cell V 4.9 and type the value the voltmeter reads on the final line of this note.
V 29
